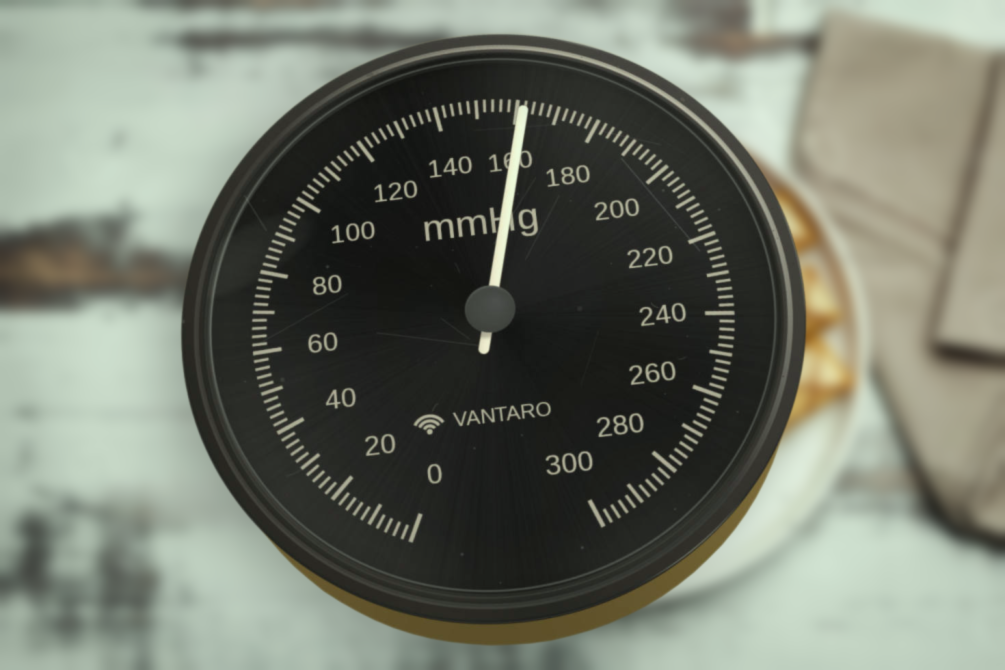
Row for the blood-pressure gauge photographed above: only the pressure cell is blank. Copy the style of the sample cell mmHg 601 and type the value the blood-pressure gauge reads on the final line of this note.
mmHg 162
